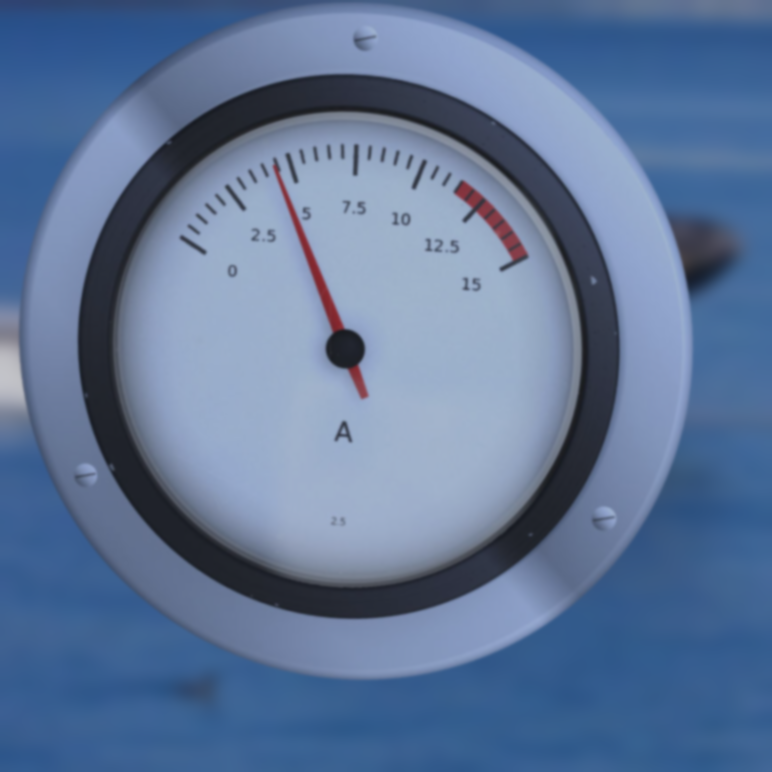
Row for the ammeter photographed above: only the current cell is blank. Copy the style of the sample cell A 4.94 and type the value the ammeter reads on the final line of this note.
A 4.5
